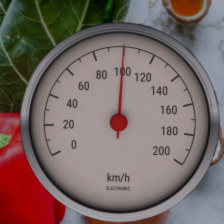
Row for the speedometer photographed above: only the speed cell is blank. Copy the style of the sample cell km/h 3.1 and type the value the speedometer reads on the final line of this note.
km/h 100
